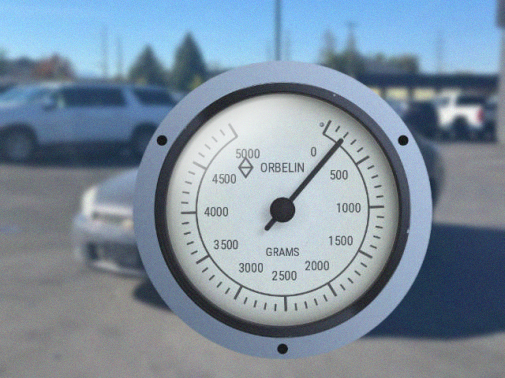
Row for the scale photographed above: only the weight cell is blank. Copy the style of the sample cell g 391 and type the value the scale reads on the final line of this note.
g 200
